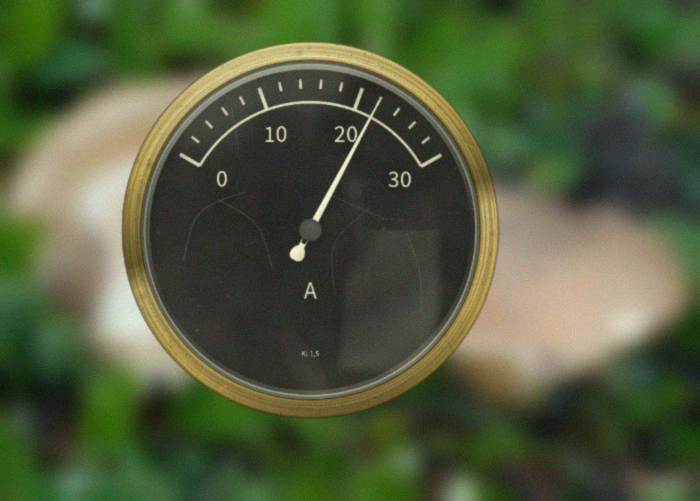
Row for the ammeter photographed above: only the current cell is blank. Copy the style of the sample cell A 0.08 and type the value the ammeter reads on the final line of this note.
A 22
